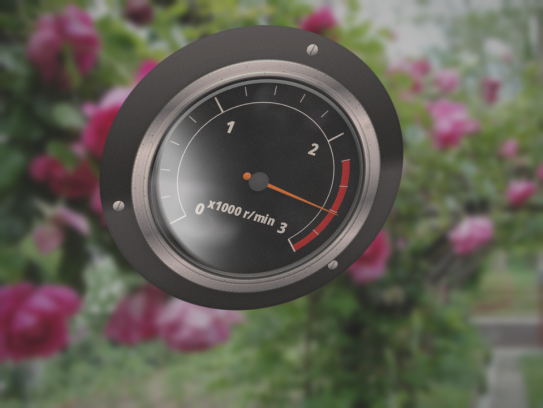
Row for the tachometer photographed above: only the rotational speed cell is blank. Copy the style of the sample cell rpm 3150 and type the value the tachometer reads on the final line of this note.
rpm 2600
